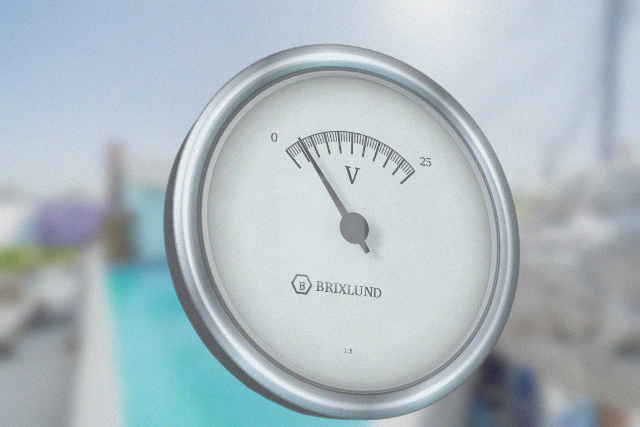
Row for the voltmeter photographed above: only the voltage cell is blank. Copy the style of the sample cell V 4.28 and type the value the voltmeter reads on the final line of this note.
V 2.5
